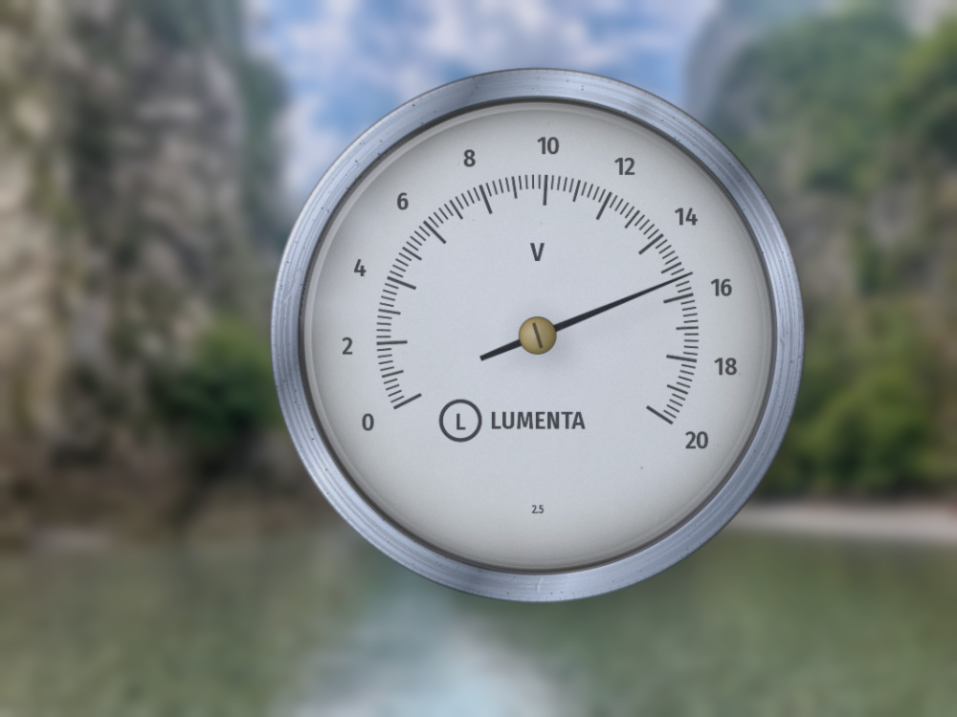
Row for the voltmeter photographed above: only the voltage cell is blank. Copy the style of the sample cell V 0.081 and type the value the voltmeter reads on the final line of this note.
V 15.4
